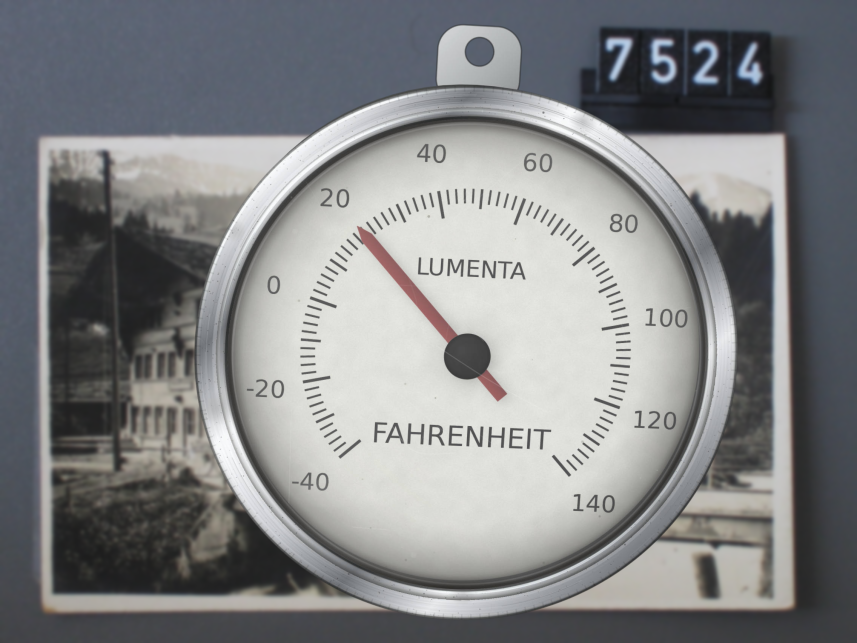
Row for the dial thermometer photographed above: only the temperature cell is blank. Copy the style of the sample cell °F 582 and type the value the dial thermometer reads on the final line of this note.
°F 20
